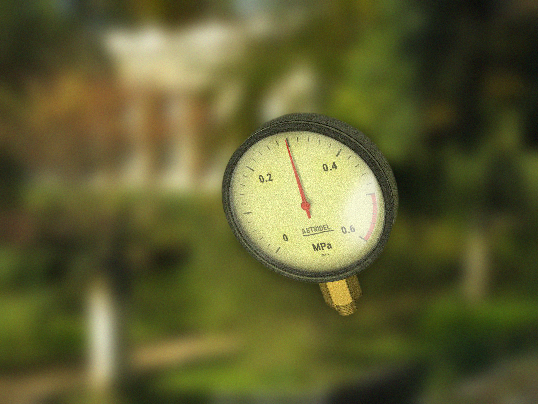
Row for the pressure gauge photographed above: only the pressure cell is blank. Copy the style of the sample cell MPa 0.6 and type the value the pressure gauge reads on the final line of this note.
MPa 0.3
